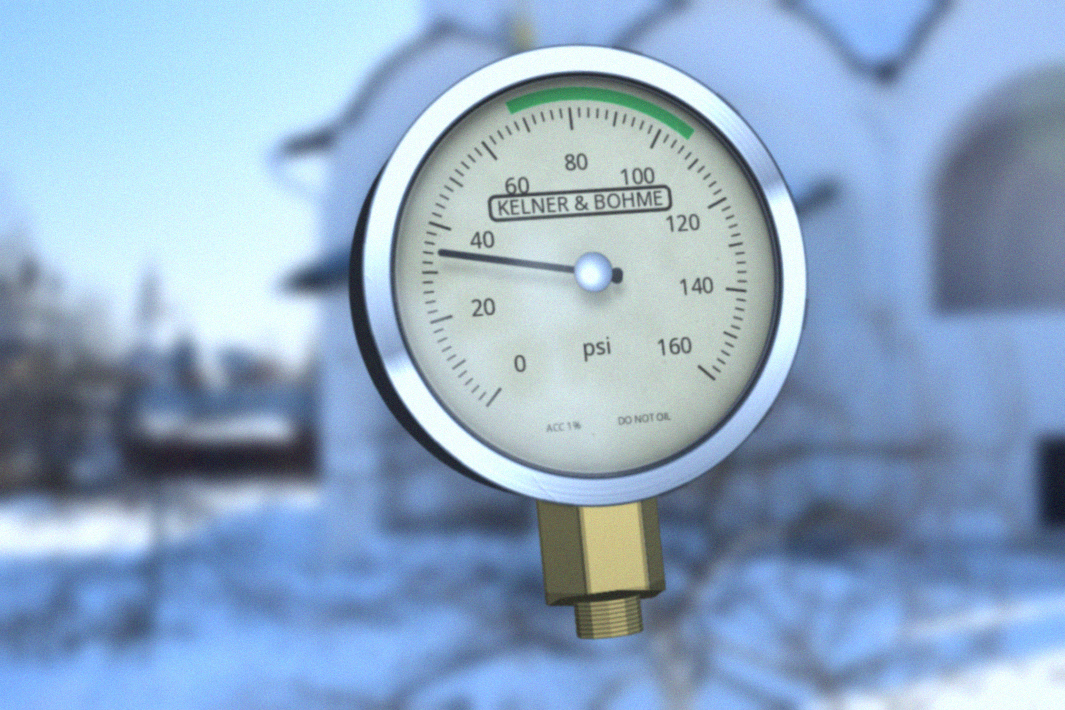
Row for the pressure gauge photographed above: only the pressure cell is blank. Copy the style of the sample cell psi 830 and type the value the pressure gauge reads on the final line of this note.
psi 34
